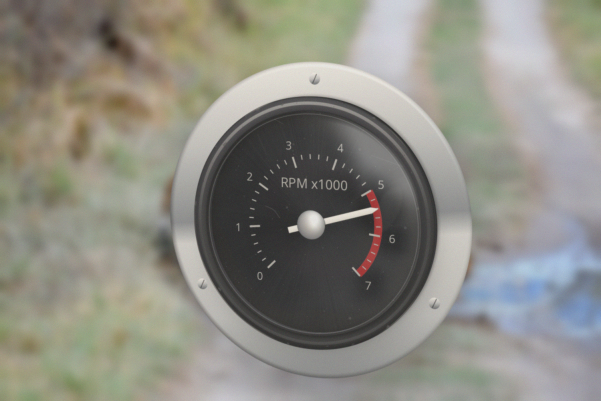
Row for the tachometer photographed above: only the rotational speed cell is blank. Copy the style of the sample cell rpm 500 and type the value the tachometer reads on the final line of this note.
rpm 5400
